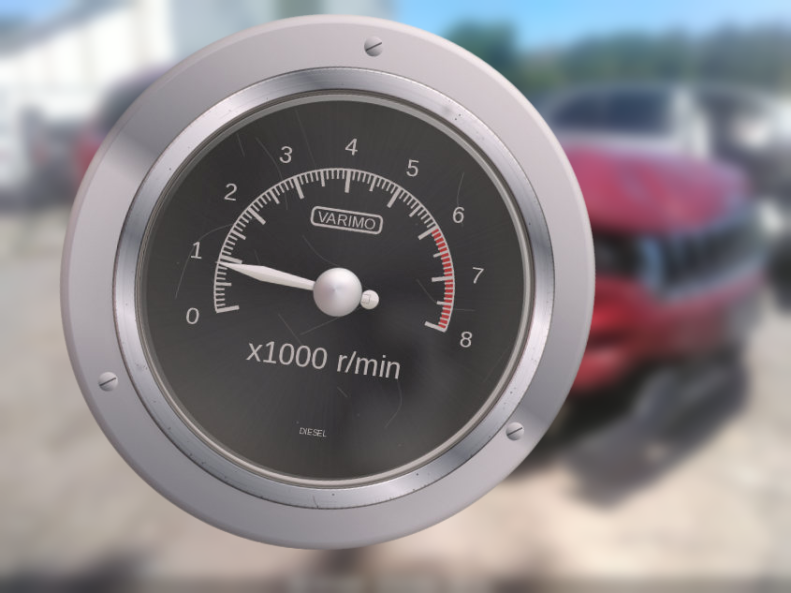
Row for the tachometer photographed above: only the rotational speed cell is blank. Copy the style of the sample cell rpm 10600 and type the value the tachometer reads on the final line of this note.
rpm 900
